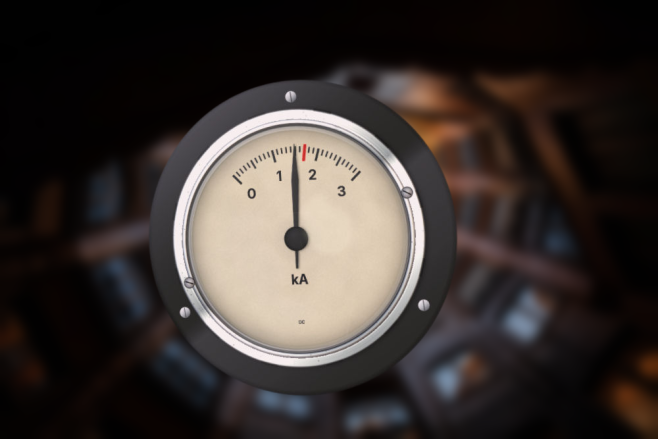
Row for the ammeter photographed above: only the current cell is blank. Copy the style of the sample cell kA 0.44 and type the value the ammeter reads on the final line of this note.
kA 1.5
